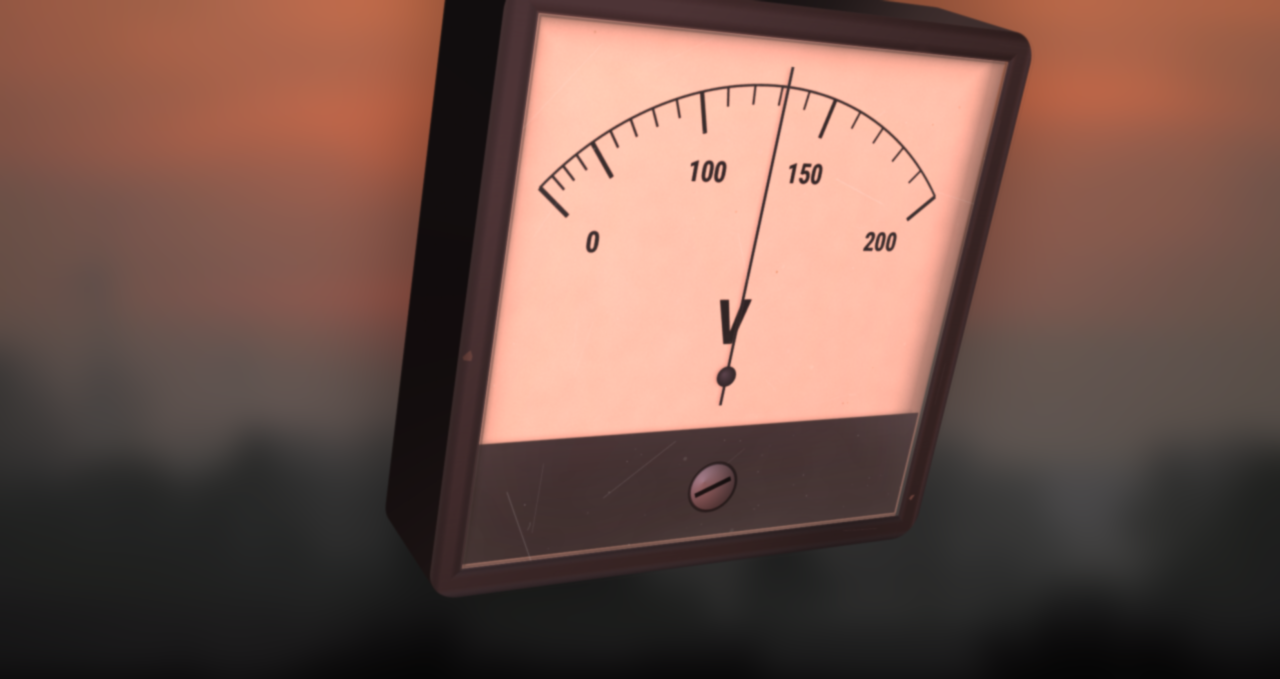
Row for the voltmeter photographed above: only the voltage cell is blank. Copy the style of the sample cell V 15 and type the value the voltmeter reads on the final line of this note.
V 130
